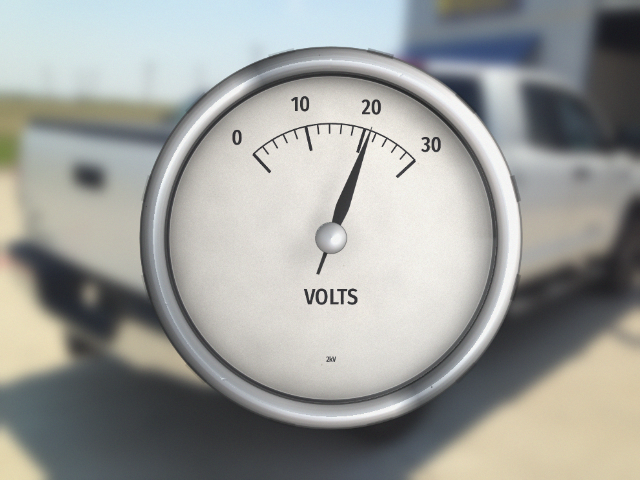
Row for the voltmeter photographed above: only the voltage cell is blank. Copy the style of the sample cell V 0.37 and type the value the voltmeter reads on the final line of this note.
V 21
